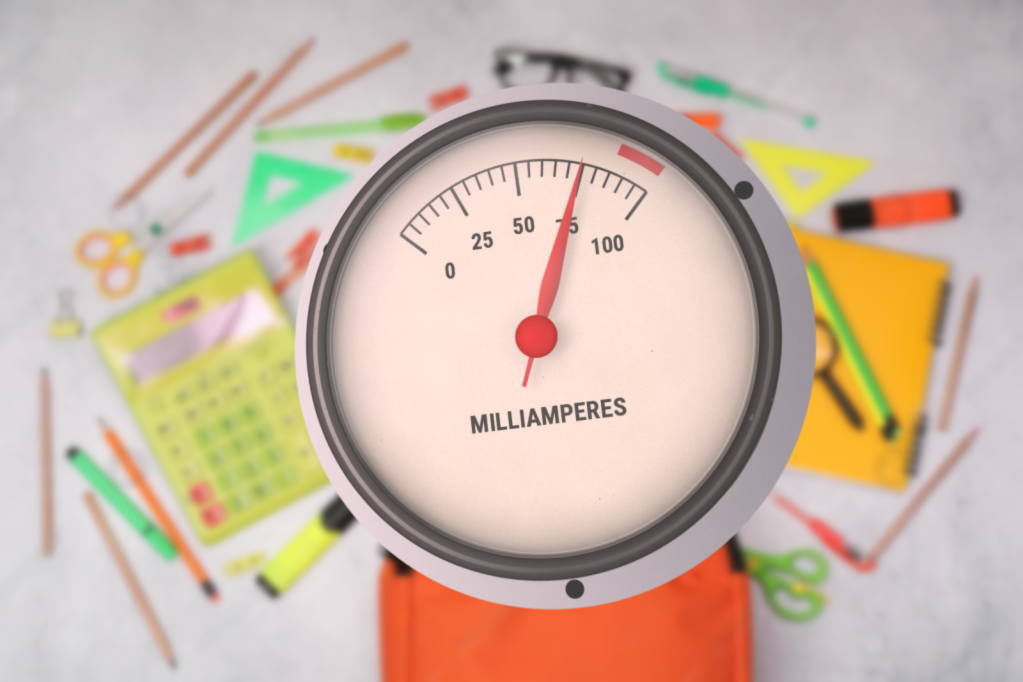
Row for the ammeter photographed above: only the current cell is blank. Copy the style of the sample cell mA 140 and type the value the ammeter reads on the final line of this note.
mA 75
